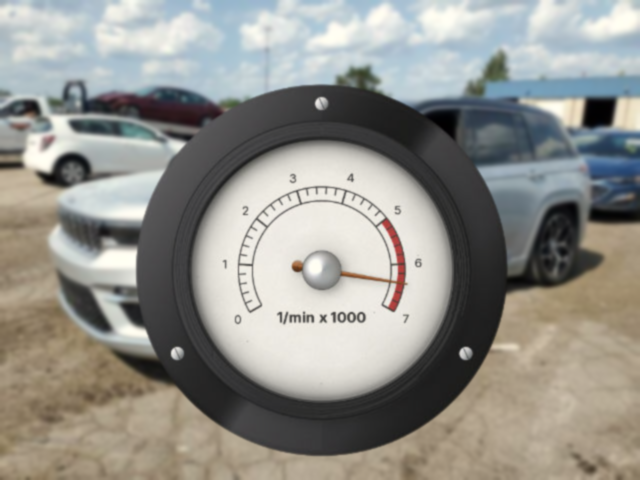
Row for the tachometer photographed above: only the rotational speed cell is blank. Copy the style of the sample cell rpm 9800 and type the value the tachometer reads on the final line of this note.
rpm 6400
